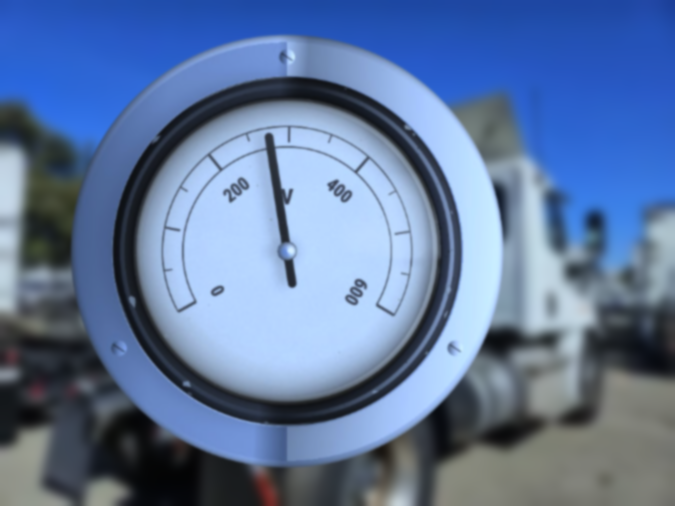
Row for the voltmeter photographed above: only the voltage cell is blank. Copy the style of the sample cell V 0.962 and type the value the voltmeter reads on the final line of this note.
V 275
